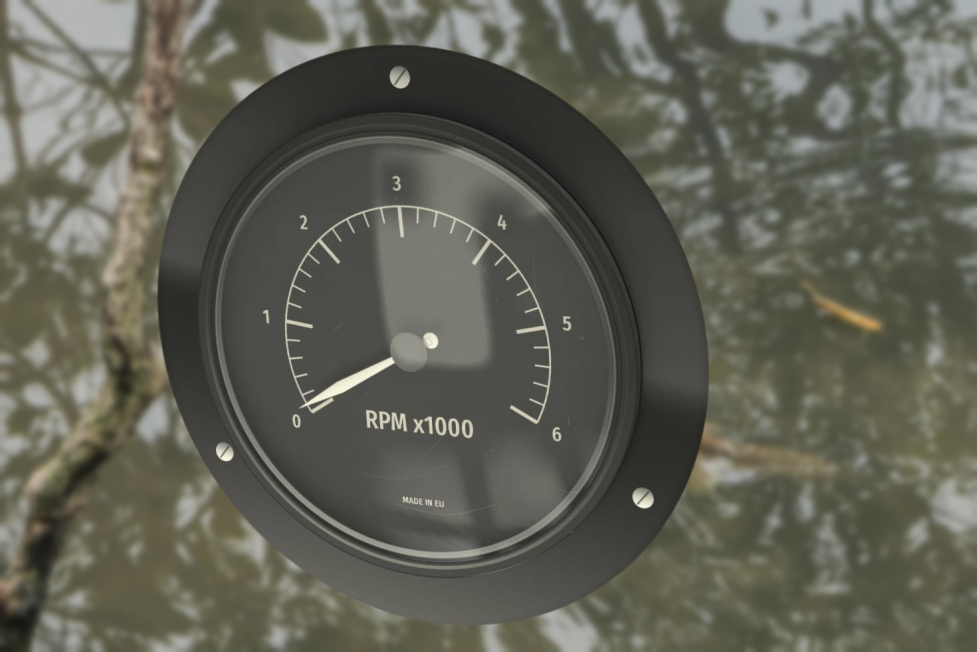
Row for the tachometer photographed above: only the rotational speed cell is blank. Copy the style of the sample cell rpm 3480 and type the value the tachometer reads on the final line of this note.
rpm 100
